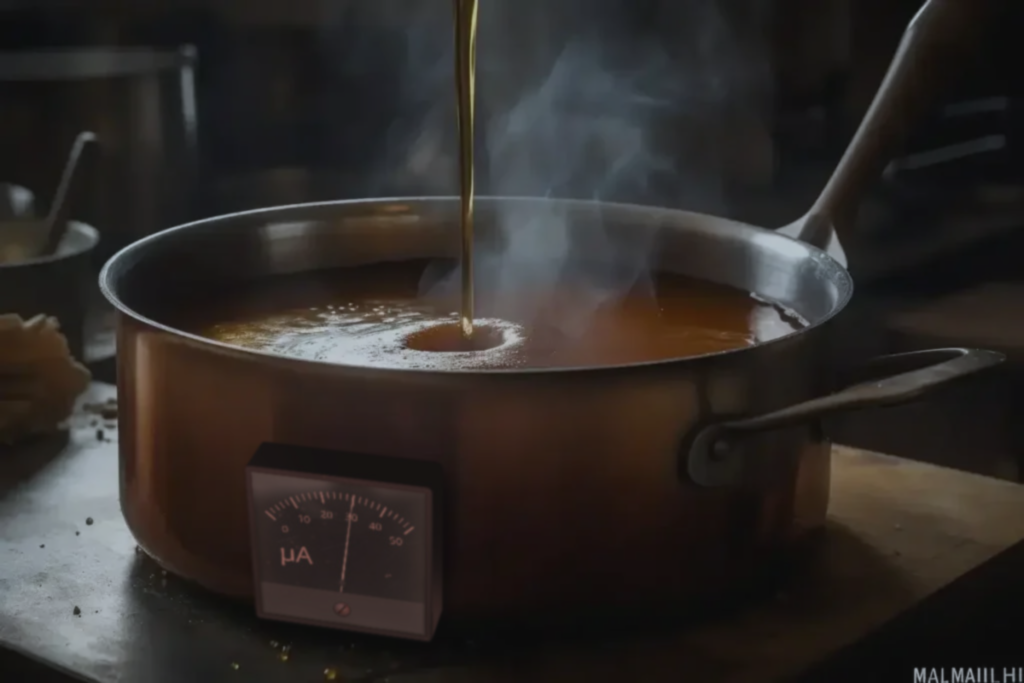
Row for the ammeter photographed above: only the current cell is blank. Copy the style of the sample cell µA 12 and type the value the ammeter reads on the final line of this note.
µA 30
